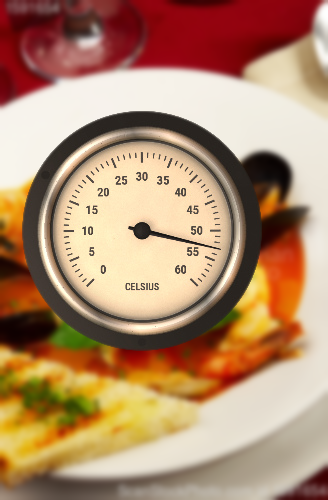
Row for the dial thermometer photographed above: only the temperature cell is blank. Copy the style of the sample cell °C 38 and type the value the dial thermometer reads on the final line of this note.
°C 53
